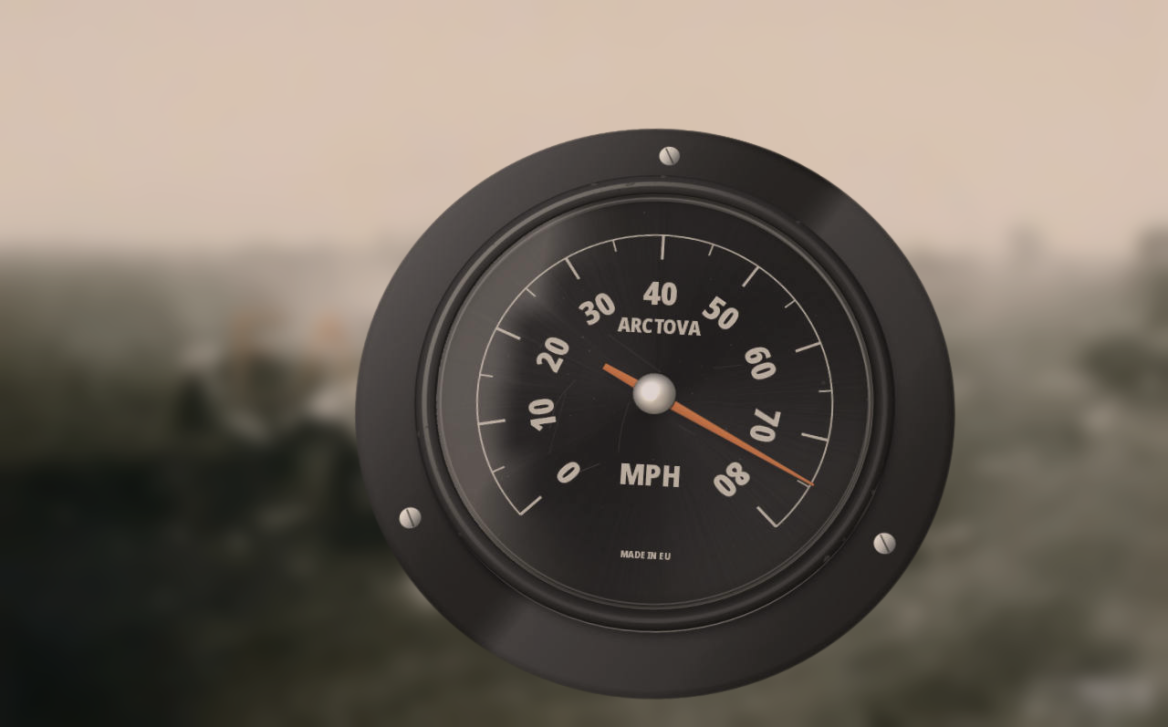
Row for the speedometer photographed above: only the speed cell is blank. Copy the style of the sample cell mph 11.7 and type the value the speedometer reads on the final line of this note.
mph 75
